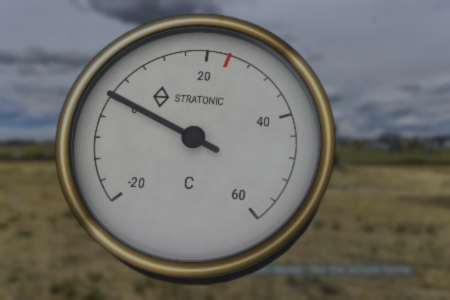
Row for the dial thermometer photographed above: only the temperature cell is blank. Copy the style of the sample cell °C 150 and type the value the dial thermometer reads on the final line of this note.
°C 0
